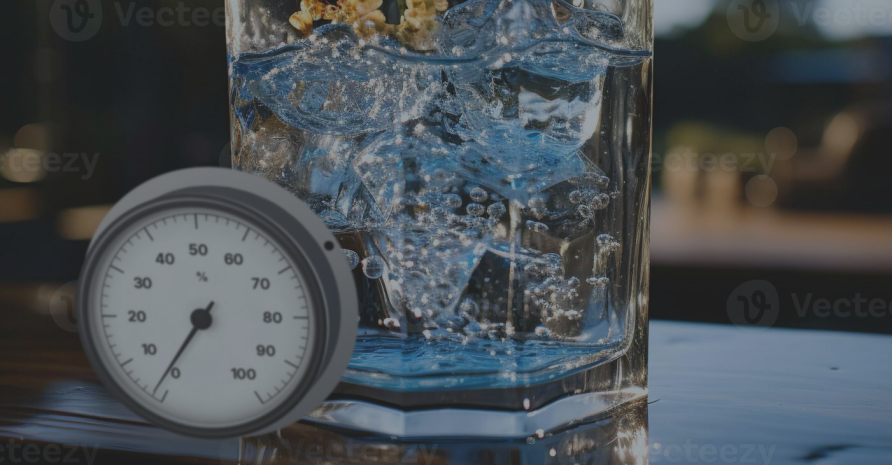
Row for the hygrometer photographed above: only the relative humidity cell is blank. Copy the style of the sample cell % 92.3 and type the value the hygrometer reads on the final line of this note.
% 2
